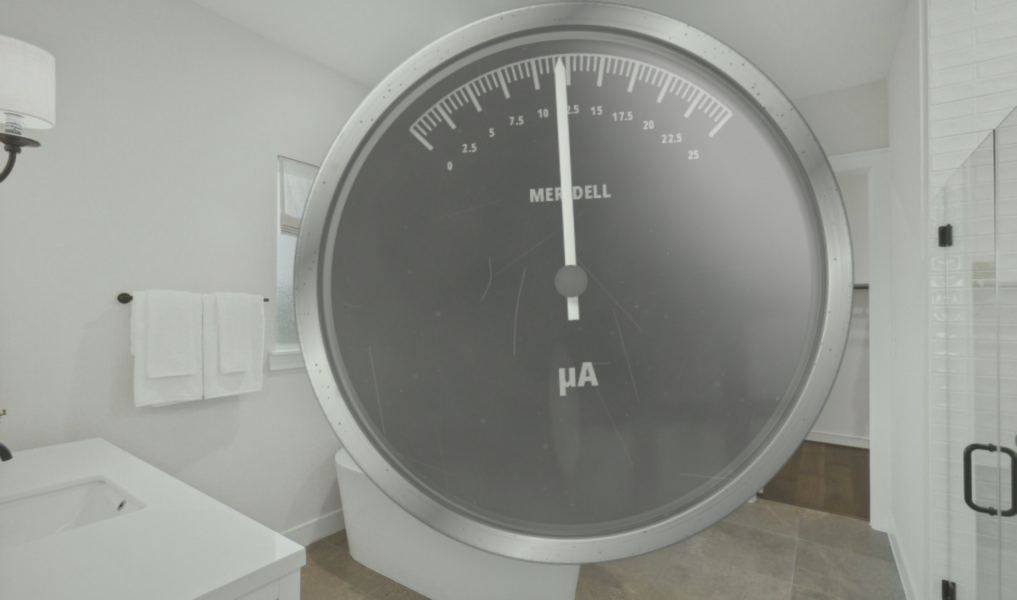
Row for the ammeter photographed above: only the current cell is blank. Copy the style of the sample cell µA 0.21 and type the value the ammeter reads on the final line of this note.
µA 12
